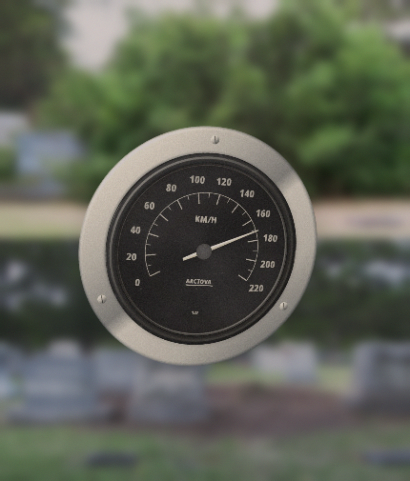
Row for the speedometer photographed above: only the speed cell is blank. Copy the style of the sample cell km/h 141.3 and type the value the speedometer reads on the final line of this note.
km/h 170
